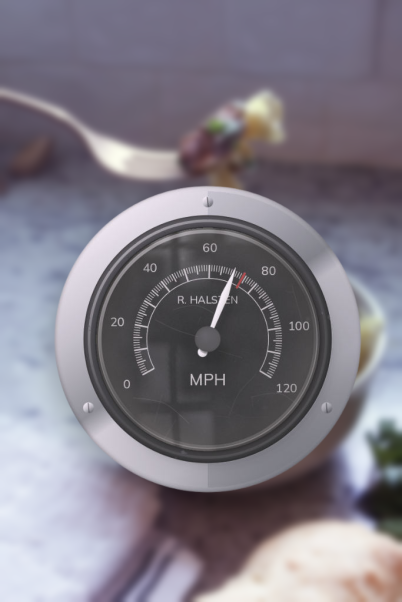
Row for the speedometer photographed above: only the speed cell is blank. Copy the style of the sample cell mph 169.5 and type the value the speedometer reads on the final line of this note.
mph 70
